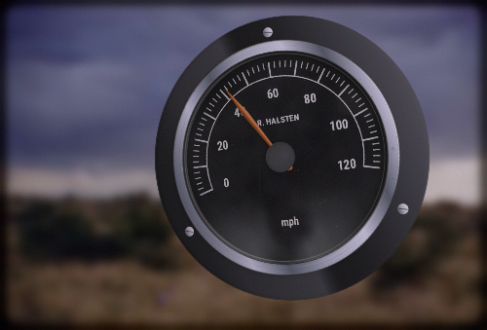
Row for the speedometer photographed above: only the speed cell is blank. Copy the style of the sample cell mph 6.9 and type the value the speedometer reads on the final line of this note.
mph 42
